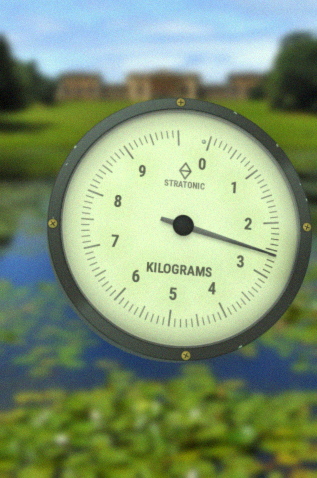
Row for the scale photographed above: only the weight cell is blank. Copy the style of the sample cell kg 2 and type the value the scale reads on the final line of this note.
kg 2.6
